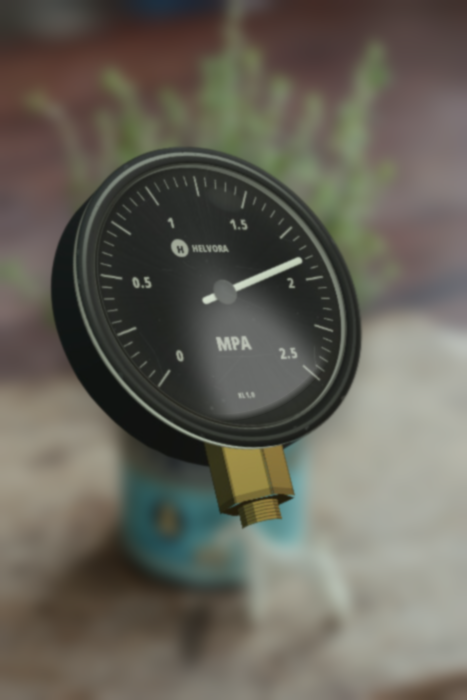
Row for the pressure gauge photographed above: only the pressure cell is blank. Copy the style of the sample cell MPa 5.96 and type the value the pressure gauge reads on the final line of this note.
MPa 1.9
